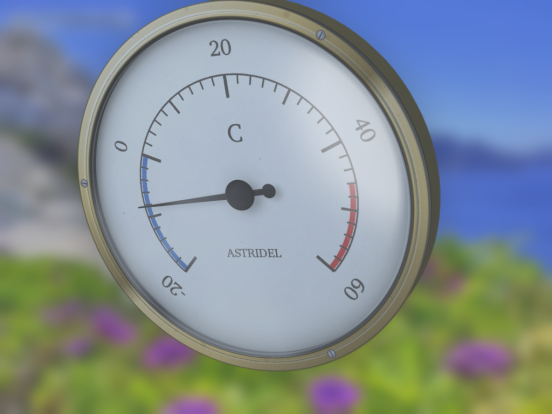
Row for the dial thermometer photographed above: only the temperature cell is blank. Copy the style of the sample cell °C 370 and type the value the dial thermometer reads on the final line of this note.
°C -8
